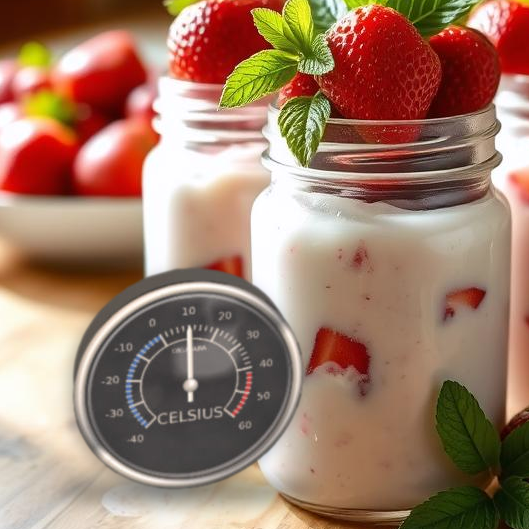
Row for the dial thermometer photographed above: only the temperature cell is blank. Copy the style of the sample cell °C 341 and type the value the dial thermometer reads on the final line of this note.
°C 10
